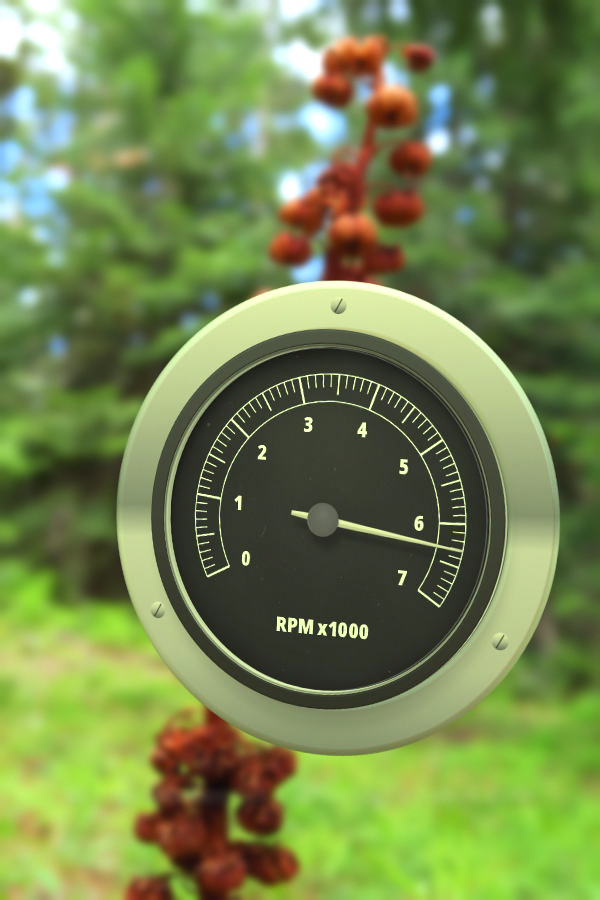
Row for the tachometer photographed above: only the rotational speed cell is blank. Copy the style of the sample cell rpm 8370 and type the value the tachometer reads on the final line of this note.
rpm 6300
